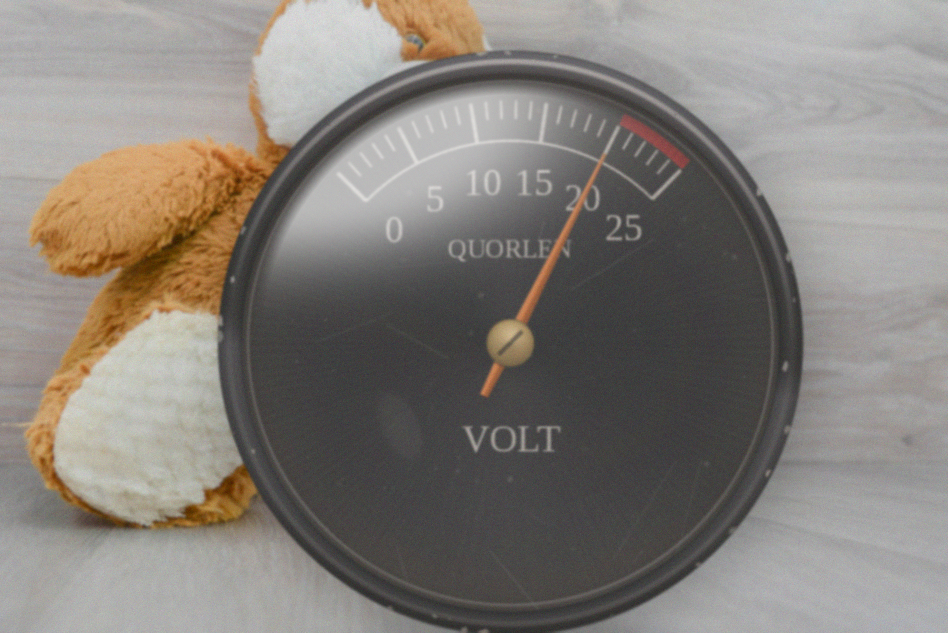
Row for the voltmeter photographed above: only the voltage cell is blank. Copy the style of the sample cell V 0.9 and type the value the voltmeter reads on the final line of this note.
V 20
